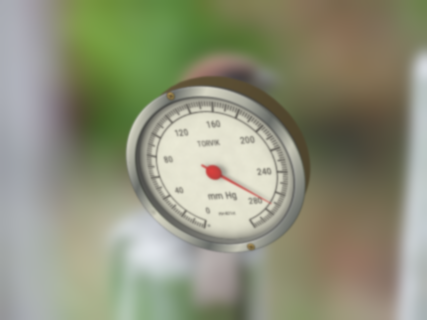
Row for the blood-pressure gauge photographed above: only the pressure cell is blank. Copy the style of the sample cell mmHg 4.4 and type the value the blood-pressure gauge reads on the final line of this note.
mmHg 270
